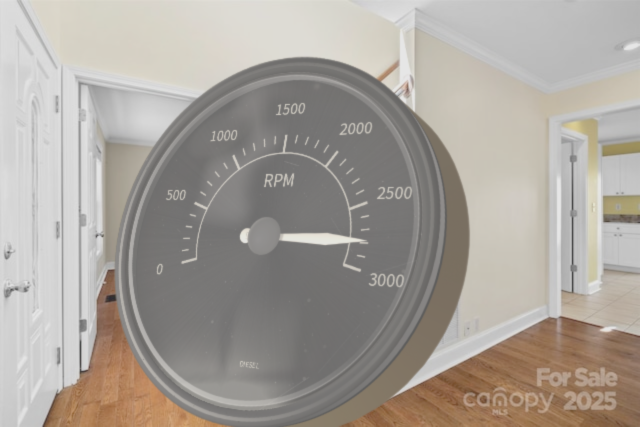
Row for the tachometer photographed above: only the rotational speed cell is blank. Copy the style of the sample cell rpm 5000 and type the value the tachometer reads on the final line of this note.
rpm 2800
